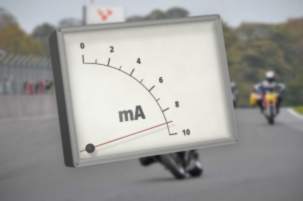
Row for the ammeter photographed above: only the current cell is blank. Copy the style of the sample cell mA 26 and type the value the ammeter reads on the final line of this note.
mA 9
